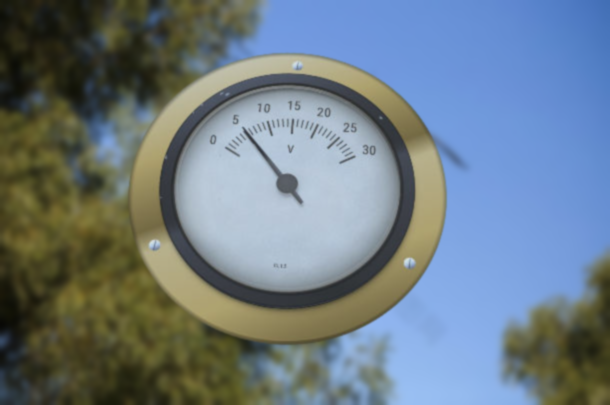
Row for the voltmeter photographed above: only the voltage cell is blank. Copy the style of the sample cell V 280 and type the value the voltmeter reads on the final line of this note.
V 5
